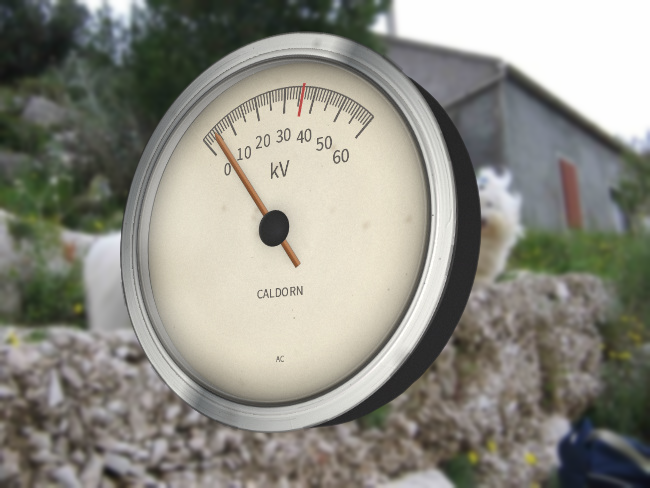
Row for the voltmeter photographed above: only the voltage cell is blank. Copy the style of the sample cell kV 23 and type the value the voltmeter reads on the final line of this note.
kV 5
